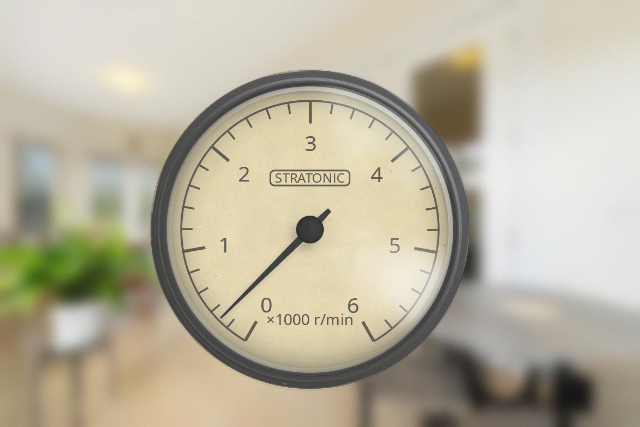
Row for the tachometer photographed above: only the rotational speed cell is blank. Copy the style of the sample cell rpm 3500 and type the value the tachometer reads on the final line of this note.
rpm 300
